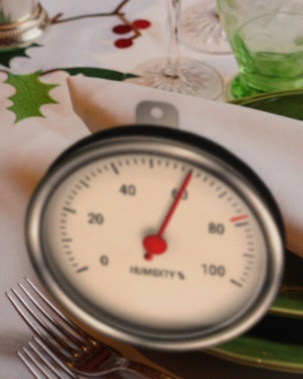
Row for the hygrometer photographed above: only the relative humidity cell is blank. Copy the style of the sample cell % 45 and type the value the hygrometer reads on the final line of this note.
% 60
